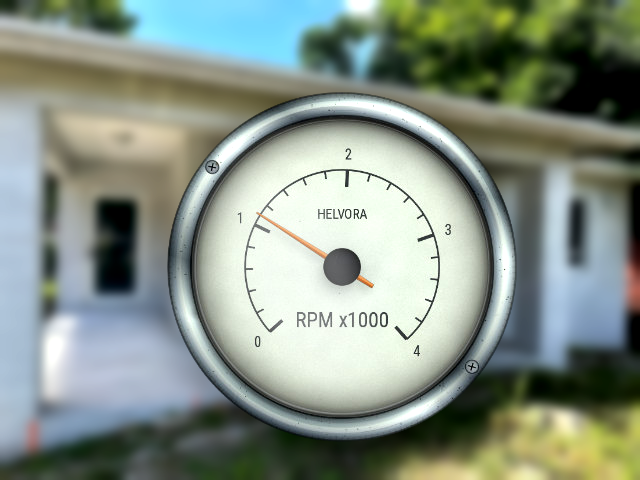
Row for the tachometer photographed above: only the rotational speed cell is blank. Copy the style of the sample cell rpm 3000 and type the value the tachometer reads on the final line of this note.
rpm 1100
